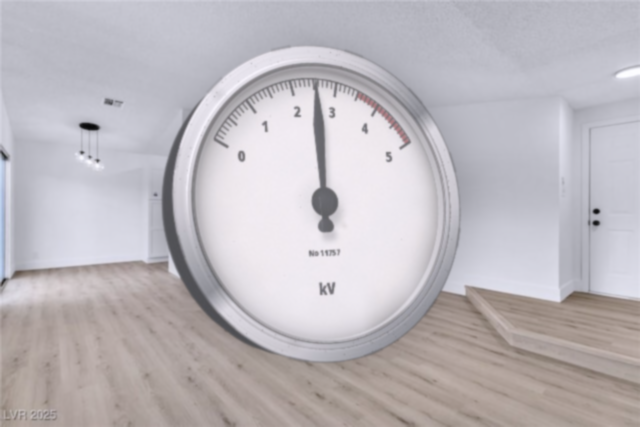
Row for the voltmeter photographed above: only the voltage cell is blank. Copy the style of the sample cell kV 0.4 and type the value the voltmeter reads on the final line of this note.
kV 2.5
